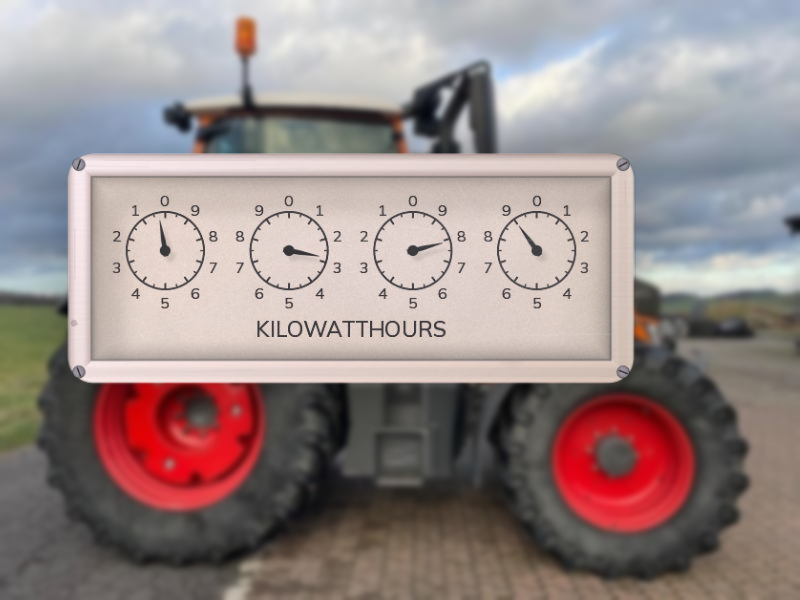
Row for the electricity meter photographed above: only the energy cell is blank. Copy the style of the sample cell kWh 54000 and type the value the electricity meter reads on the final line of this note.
kWh 279
